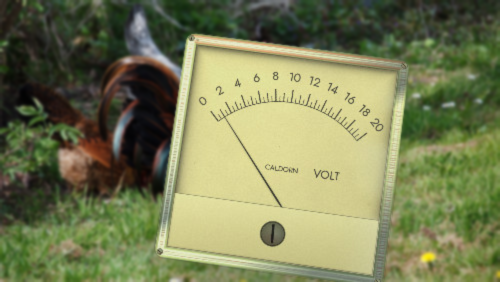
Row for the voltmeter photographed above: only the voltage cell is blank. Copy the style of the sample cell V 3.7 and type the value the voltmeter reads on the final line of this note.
V 1
